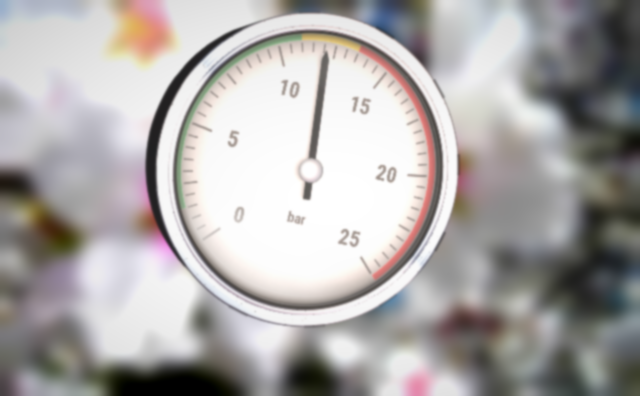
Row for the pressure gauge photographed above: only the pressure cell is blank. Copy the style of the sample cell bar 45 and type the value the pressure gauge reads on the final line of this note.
bar 12
